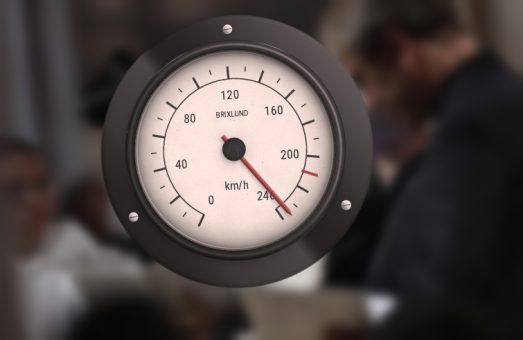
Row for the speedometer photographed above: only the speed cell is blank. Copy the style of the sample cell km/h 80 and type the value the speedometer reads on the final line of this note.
km/h 235
